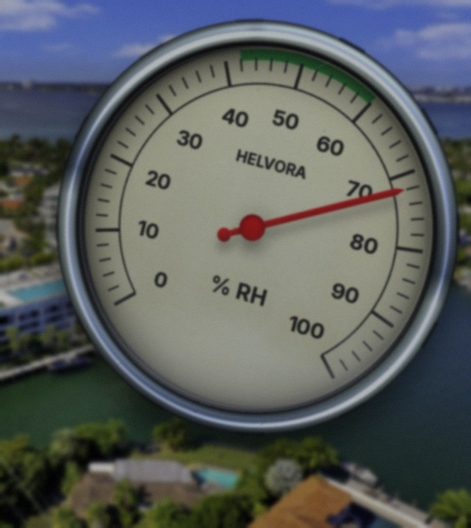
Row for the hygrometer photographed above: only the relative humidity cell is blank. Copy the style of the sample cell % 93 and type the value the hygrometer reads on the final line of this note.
% 72
